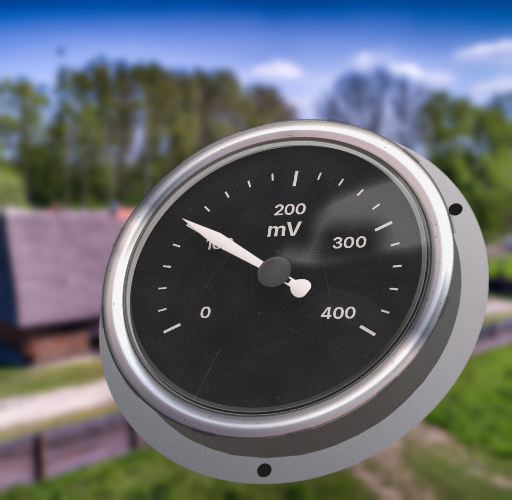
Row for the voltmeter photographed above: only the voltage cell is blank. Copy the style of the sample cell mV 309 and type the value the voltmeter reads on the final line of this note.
mV 100
